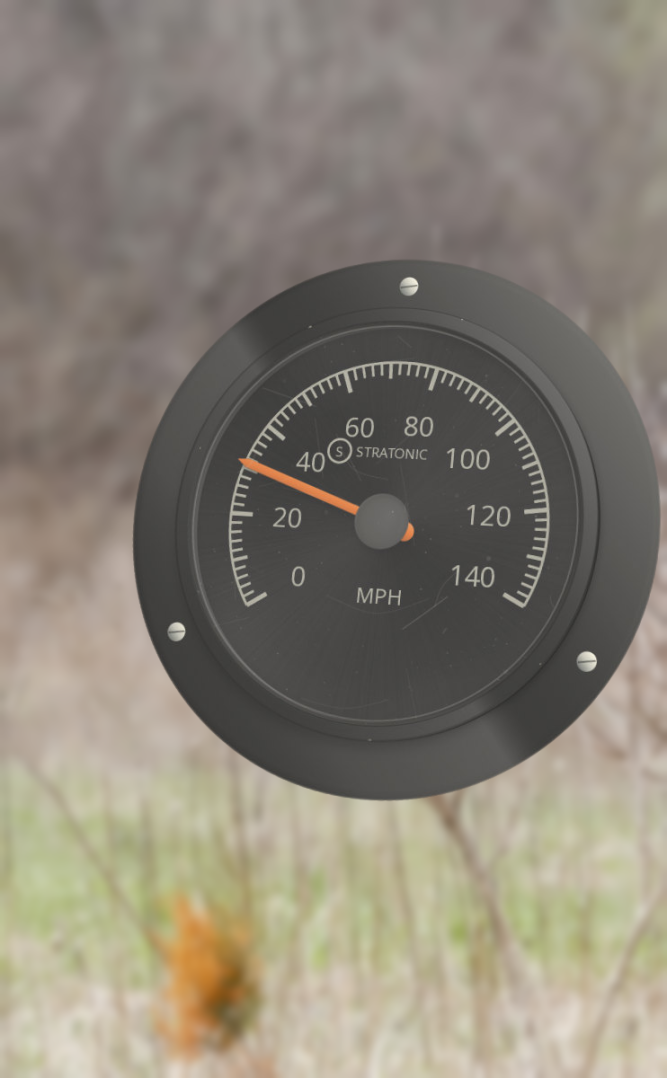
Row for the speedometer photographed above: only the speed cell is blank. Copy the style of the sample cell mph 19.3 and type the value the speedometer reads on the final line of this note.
mph 31
